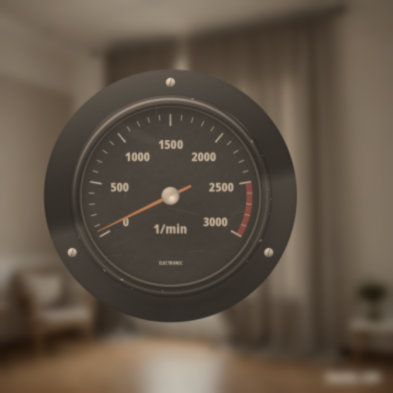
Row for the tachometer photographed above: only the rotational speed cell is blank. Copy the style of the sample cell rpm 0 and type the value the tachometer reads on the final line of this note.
rpm 50
